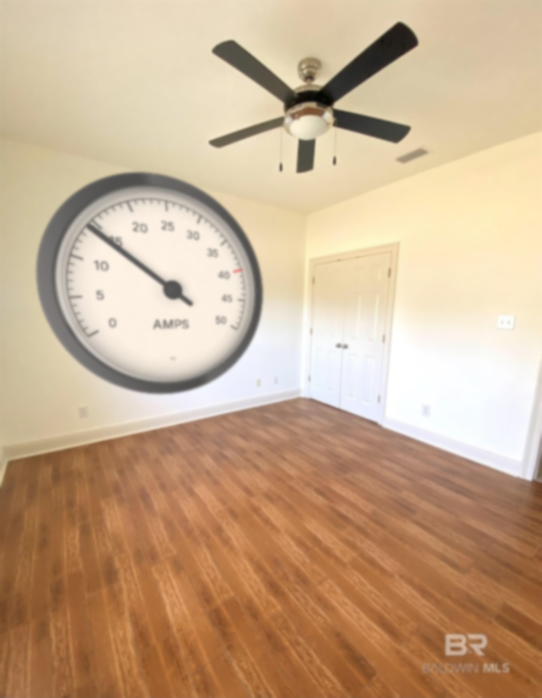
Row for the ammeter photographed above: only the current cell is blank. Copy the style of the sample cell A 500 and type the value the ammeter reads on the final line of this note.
A 14
